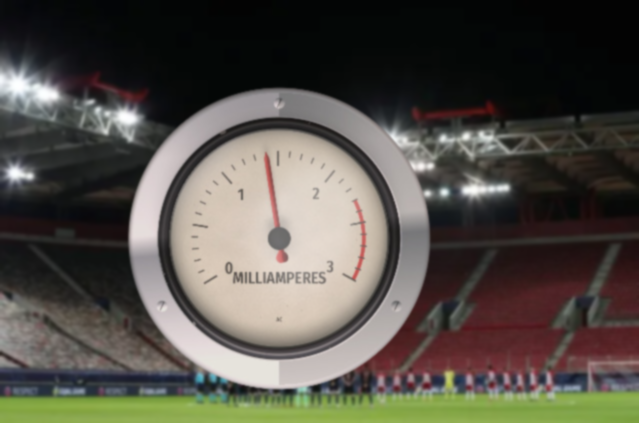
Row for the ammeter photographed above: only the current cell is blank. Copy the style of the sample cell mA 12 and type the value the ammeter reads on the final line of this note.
mA 1.4
